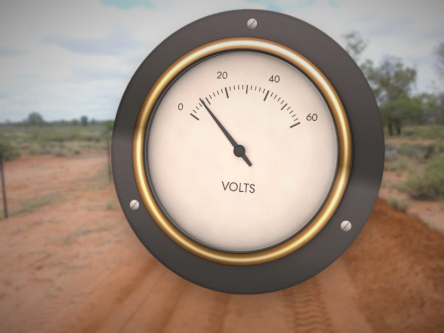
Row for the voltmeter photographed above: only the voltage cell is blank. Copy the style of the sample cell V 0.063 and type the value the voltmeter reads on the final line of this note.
V 8
